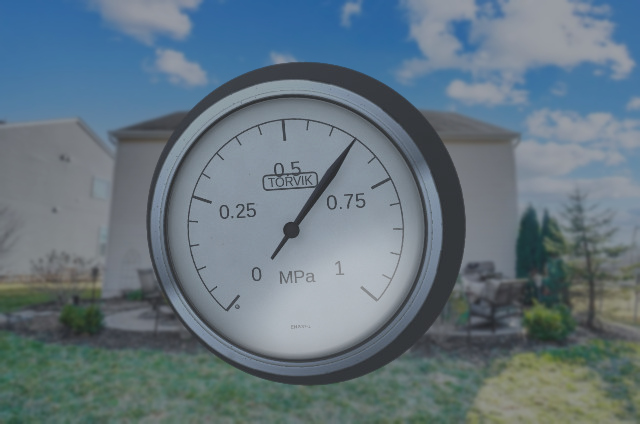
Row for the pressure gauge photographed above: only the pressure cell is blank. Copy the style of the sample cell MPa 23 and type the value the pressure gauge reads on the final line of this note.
MPa 0.65
